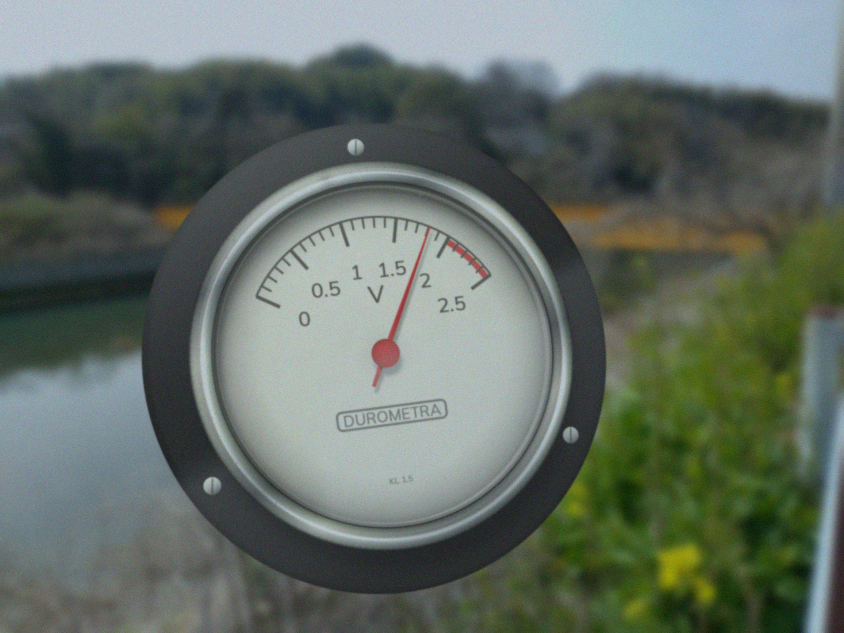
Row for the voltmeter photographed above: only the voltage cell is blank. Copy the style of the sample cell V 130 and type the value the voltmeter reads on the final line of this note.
V 1.8
